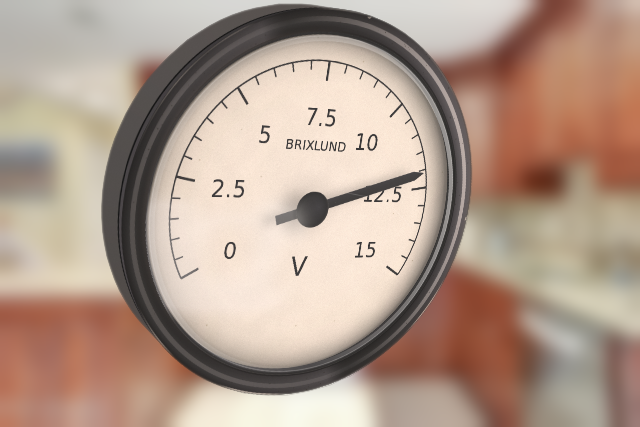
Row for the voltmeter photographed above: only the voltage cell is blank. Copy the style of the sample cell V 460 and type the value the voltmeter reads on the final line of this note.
V 12
